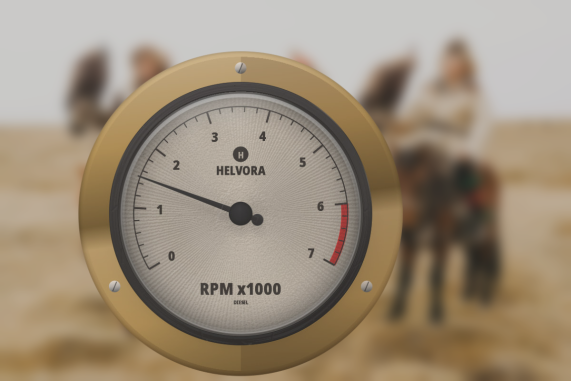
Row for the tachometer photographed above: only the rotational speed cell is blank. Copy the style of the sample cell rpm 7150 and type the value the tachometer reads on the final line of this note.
rpm 1500
